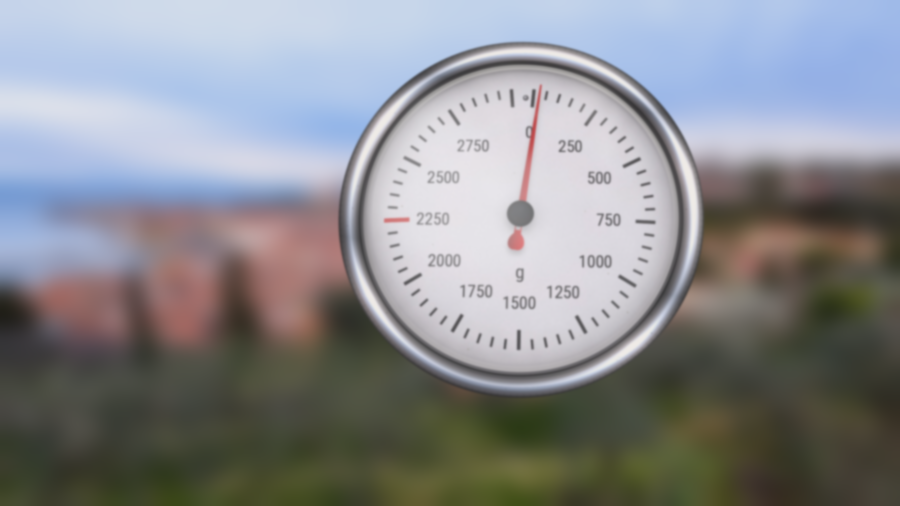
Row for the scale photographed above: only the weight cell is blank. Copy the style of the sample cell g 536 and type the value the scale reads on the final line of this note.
g 25
